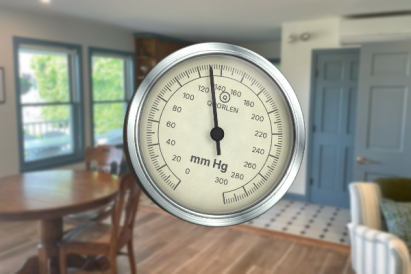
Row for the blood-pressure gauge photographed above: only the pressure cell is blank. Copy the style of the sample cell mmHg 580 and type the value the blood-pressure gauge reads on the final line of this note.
mmHg 130
